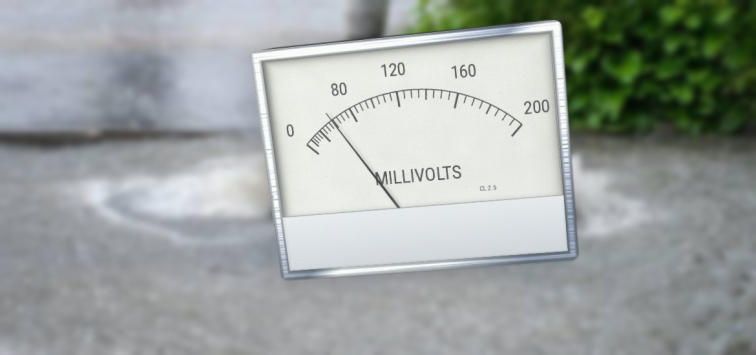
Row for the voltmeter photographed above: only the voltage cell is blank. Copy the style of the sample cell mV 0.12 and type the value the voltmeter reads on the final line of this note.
mV 60
